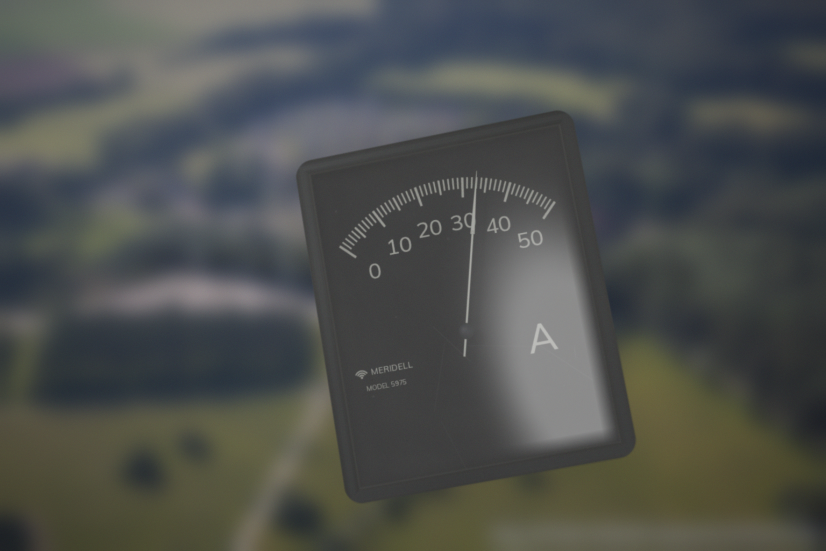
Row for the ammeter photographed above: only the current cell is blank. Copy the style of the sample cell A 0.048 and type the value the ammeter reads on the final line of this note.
A 33
